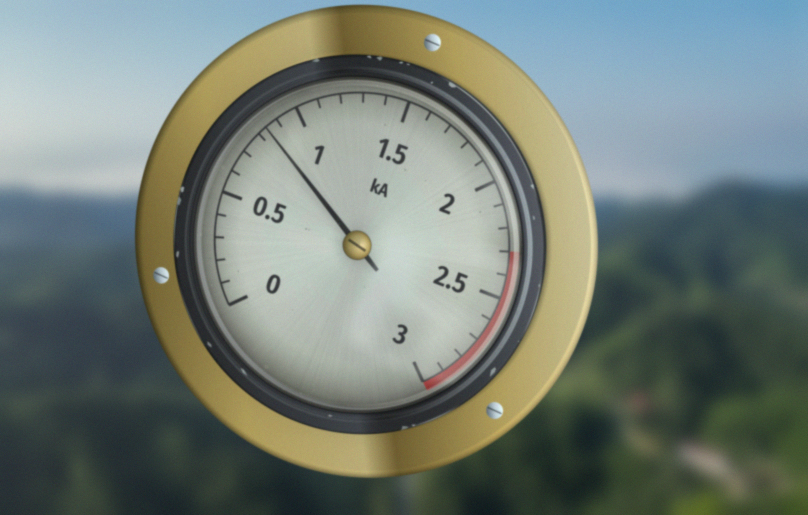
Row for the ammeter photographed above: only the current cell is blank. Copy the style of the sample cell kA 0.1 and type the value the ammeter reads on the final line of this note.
kA 0.85
